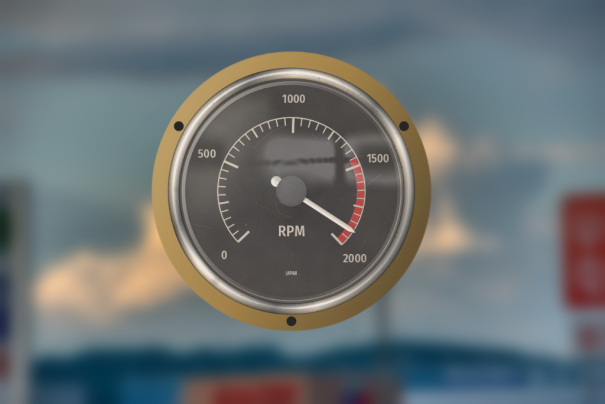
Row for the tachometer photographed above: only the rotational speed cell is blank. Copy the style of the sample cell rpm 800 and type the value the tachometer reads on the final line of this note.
rpm 1900
